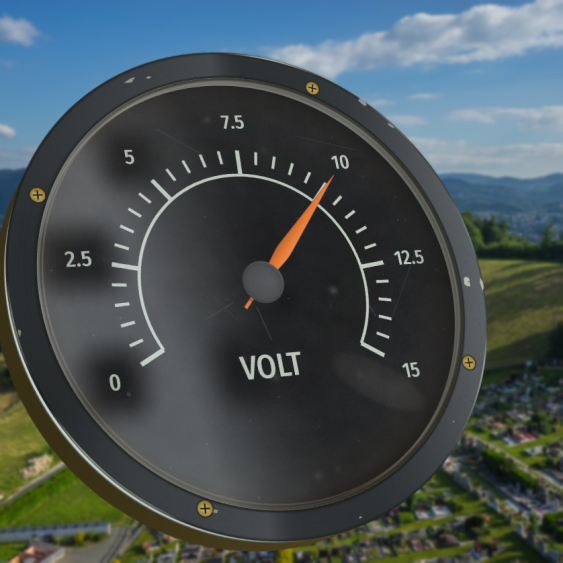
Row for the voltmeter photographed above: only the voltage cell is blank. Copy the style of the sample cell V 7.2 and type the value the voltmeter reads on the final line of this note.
V 10
